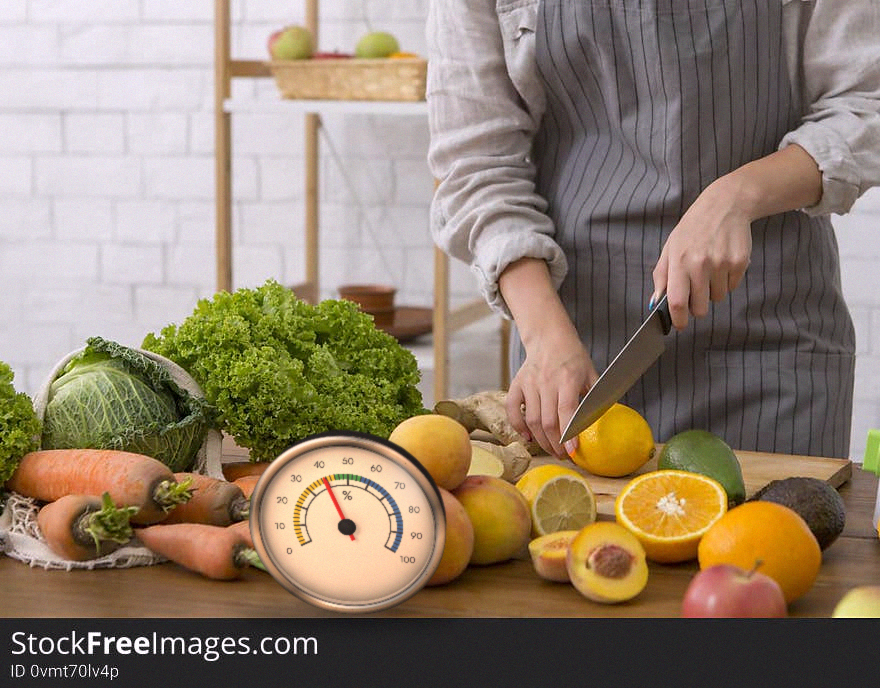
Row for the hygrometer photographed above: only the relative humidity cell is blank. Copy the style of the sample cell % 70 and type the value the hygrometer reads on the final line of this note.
% 40
